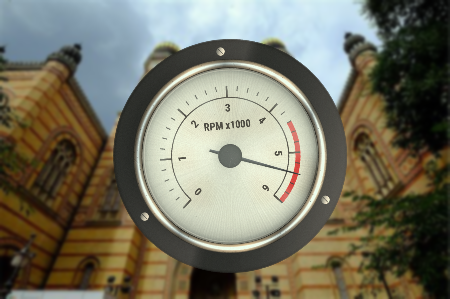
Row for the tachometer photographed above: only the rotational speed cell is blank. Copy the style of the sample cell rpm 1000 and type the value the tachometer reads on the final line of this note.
rpm 5400
